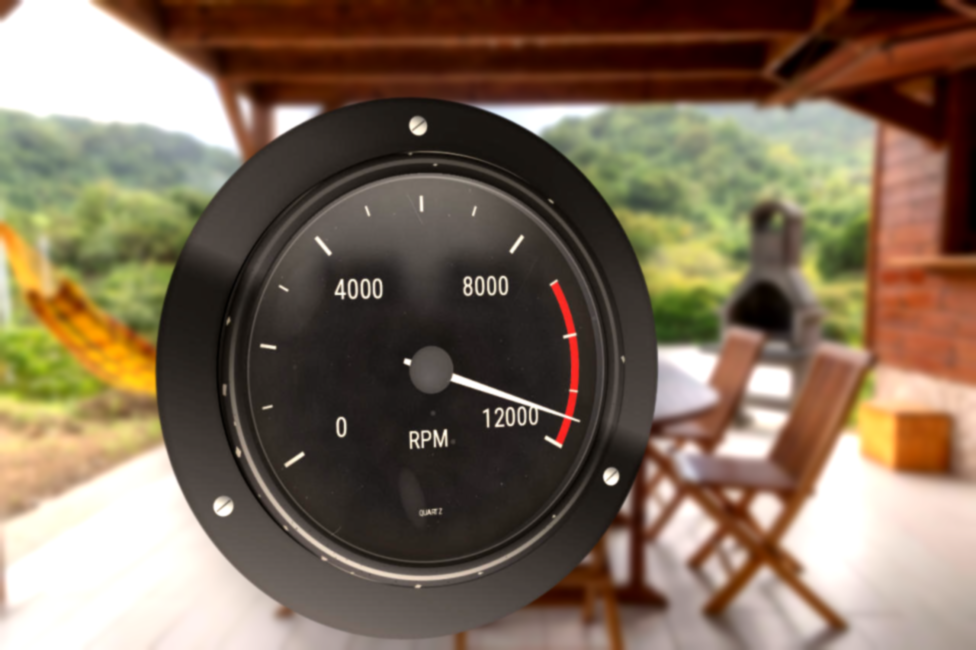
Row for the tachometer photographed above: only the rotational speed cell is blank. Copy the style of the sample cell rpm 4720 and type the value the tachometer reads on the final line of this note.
rpm 11500
